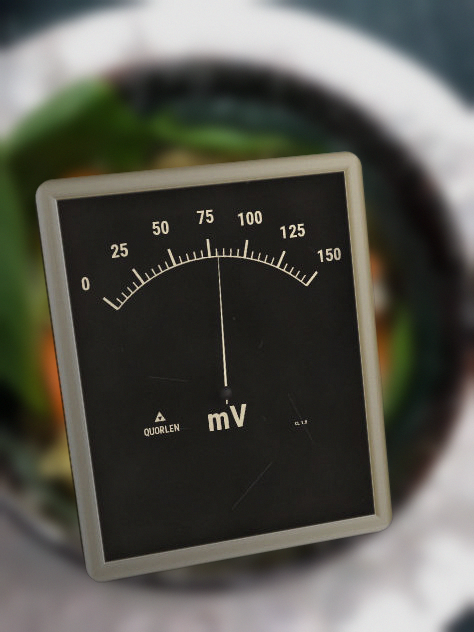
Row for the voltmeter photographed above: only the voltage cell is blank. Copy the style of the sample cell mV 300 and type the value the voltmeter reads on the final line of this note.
mV 80
